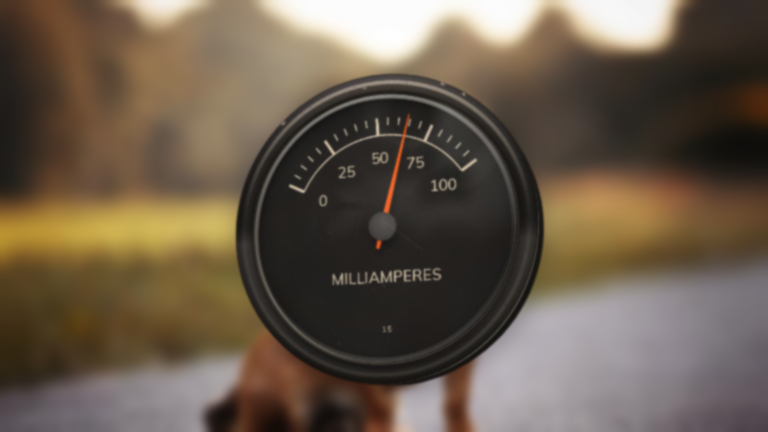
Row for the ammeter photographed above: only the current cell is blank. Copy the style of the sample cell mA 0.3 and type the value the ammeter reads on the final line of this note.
mA 65
